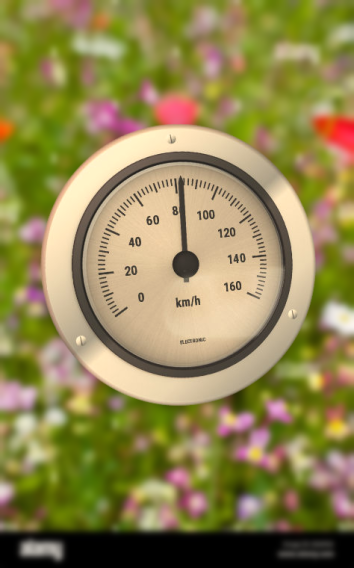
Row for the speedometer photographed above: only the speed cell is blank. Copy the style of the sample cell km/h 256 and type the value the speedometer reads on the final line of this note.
km/h 82
